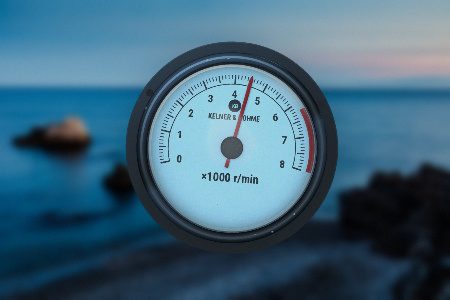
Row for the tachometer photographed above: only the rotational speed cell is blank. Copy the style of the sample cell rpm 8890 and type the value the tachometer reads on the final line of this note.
rpm 4500
